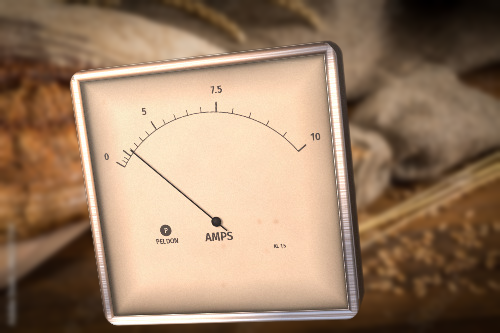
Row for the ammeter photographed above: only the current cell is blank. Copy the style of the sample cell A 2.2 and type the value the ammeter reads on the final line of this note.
A 3
